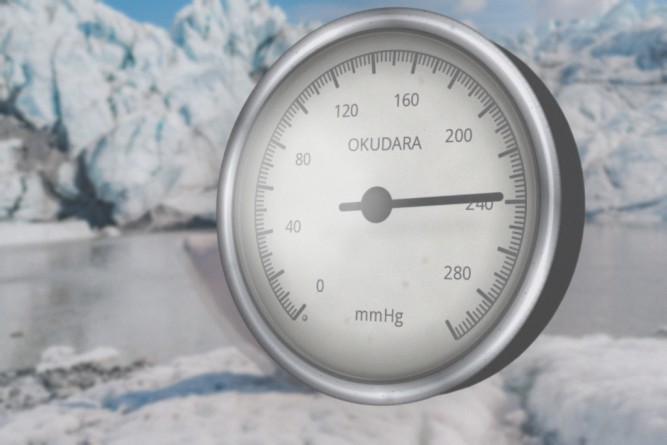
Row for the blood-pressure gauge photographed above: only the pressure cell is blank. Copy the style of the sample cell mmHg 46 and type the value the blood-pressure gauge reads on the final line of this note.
mmHg 238
